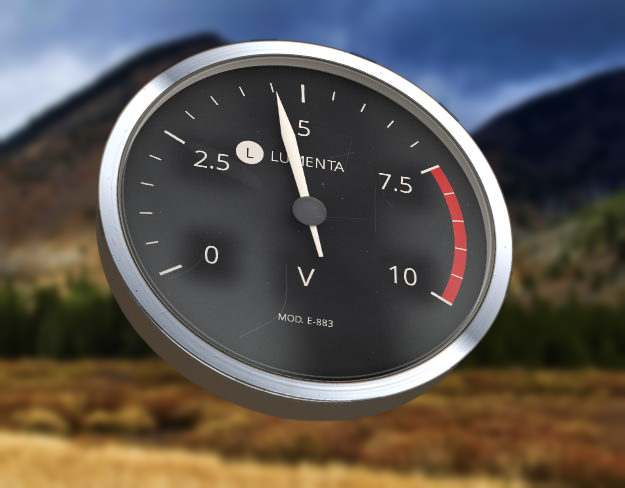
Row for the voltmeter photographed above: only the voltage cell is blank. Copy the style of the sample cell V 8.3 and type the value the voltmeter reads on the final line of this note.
V 4.5
